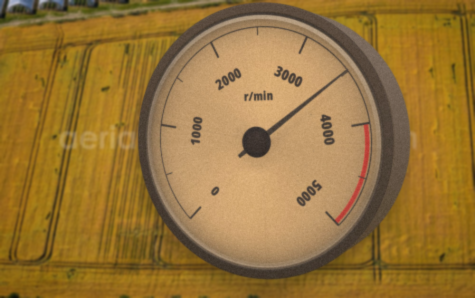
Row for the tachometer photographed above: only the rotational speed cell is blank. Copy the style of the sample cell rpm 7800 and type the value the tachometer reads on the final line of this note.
rpm 3500
